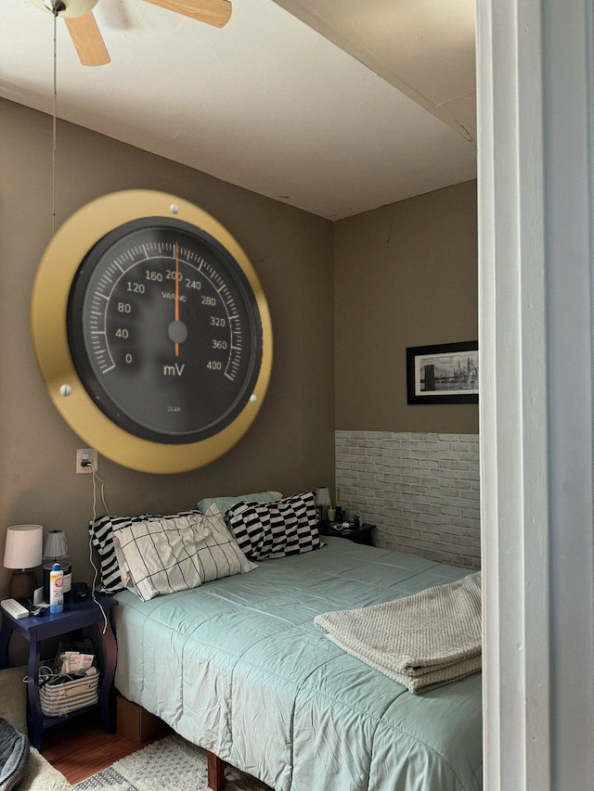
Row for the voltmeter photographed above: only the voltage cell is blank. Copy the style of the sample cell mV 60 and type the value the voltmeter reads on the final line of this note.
mV 200
